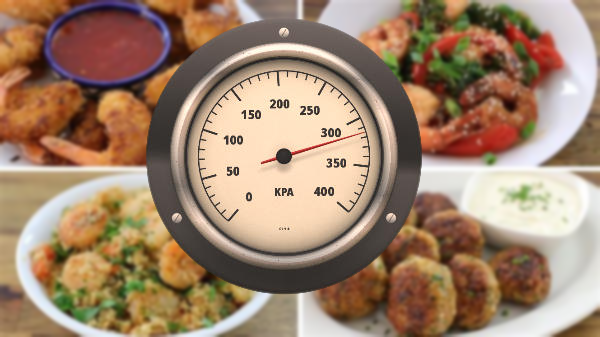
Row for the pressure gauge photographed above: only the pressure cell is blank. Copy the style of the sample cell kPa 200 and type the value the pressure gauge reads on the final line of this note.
kPa 315
